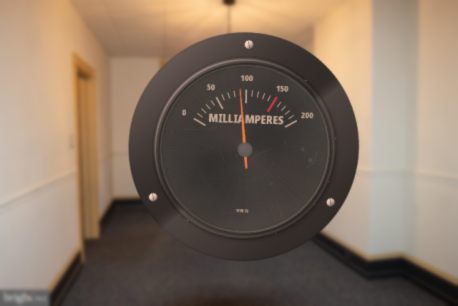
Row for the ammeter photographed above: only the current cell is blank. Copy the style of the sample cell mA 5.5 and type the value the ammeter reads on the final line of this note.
mA 90
